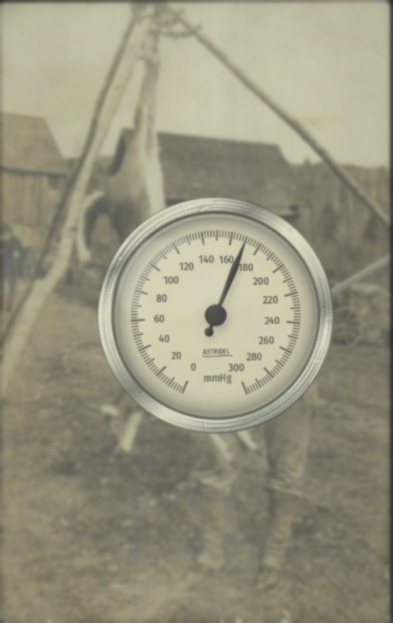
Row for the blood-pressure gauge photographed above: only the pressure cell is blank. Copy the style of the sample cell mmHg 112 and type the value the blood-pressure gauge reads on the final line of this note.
mmHg 170
